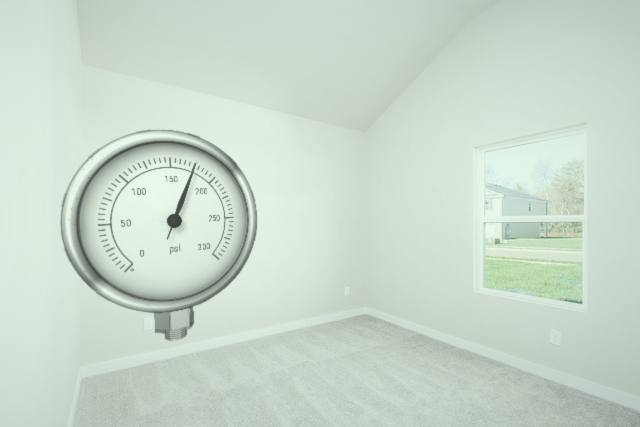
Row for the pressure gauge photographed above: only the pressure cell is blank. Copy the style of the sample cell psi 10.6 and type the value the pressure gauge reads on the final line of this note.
psi 175
